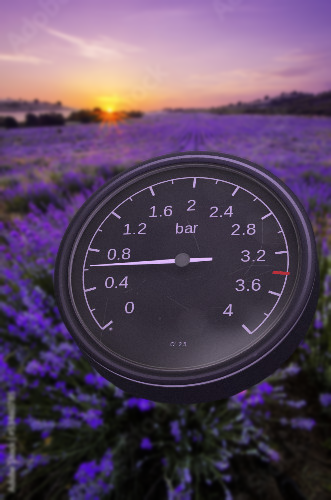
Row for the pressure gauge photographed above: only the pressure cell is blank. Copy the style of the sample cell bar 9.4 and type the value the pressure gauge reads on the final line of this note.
bar 0.6
